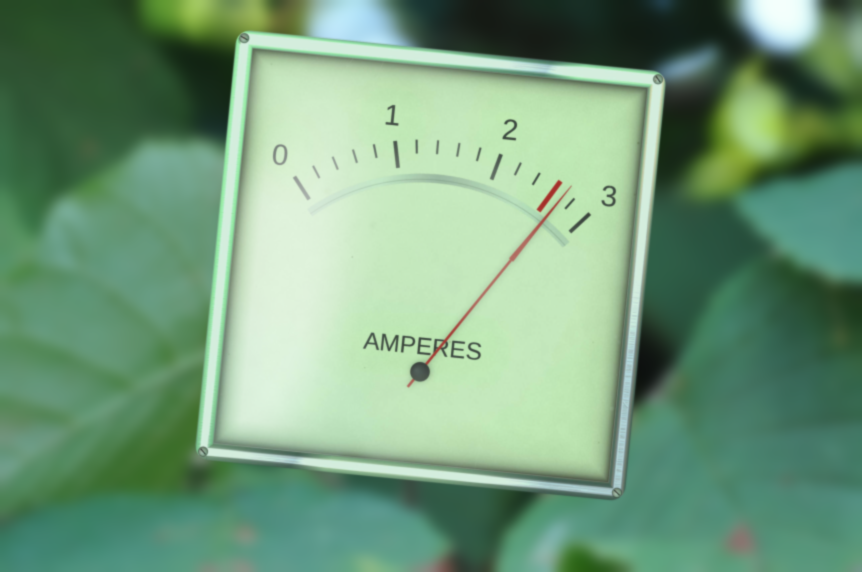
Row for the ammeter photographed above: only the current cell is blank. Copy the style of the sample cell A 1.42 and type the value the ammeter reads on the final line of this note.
A 2.7
